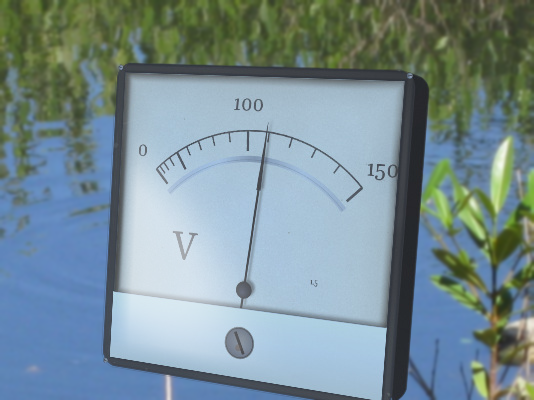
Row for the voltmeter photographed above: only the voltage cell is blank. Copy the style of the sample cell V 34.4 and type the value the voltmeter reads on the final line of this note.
V 110
